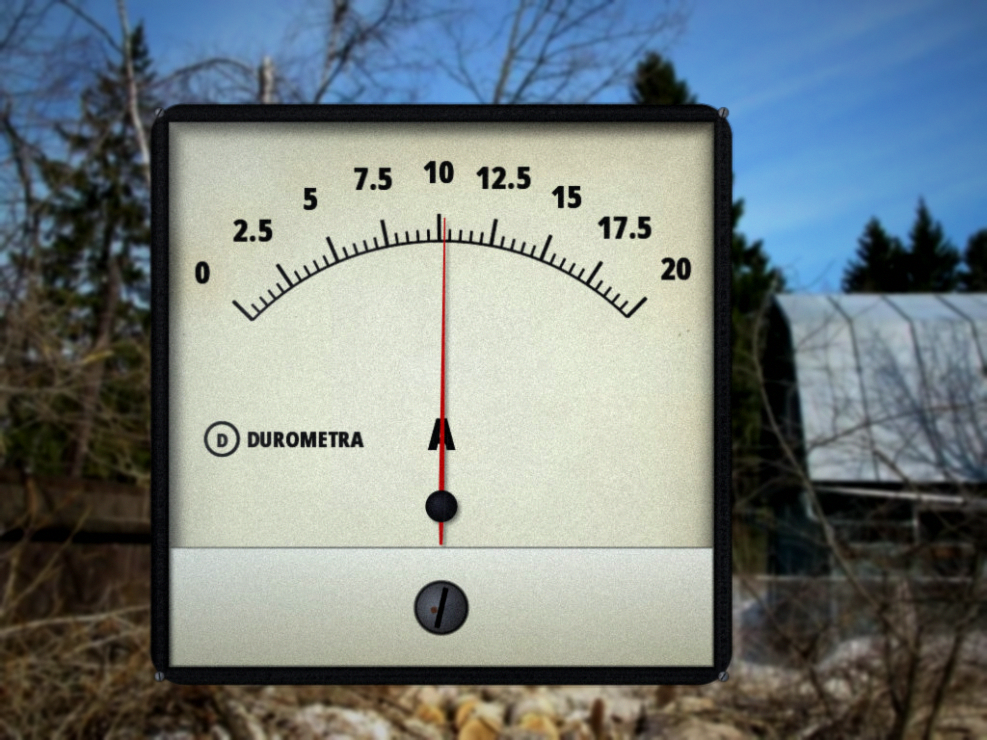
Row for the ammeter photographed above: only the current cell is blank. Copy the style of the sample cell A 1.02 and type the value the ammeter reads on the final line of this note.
A 10.25
